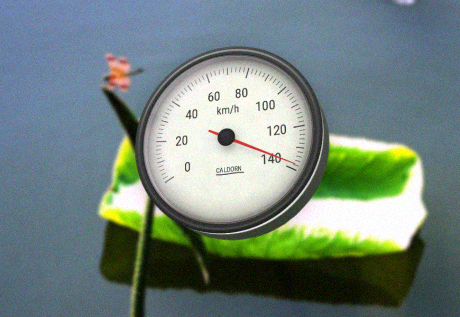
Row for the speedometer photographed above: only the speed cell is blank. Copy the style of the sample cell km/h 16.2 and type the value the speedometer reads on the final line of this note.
km/h 138
